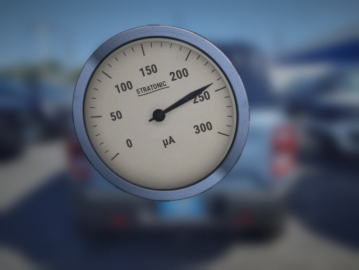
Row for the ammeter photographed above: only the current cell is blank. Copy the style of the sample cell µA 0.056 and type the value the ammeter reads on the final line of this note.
µA 240
